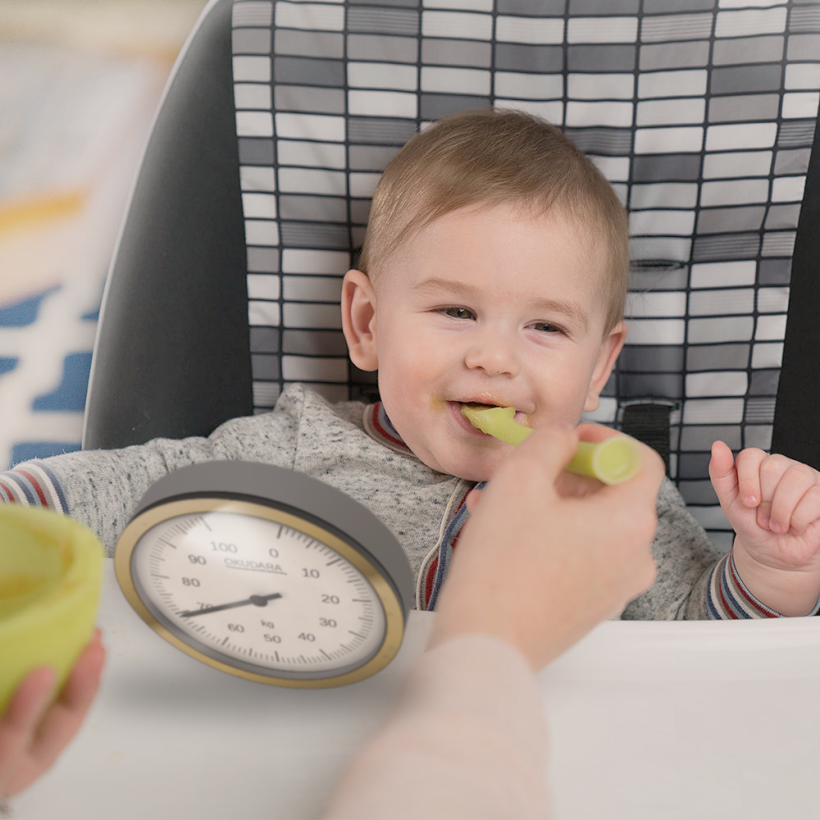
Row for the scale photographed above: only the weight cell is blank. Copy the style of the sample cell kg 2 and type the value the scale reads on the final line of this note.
kg 70
